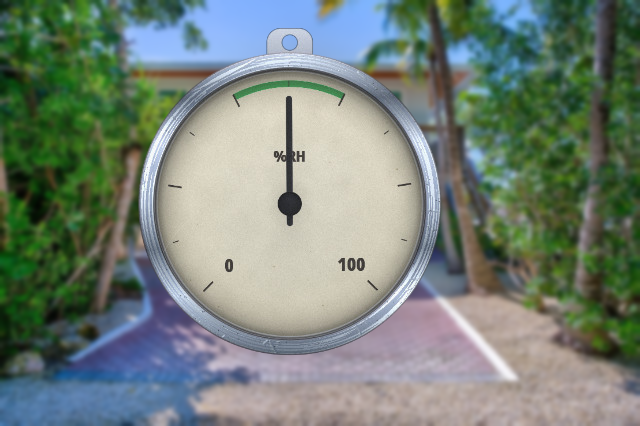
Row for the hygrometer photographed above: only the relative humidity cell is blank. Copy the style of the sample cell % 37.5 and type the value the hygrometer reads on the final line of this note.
% 50
